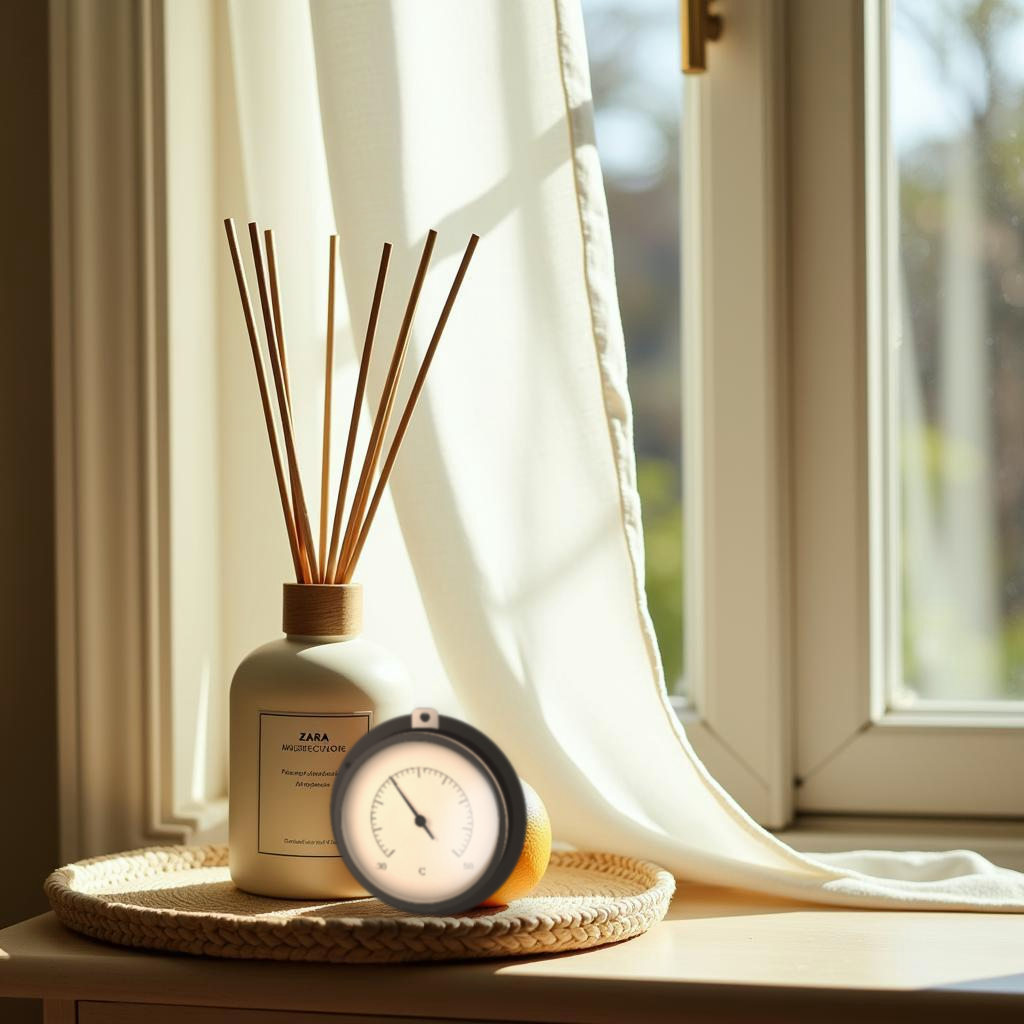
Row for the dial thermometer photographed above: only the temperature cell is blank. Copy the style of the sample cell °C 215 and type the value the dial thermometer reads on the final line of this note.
°C 0
